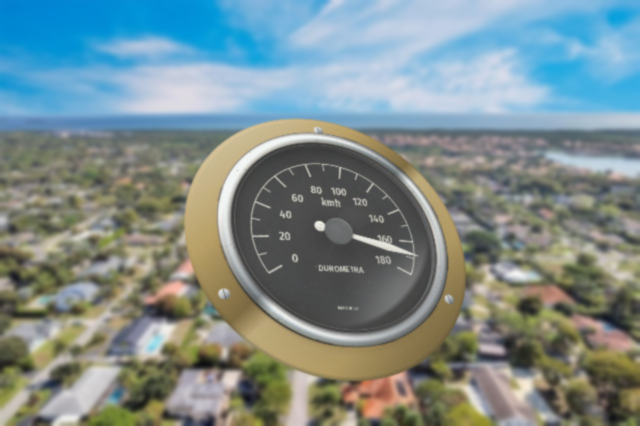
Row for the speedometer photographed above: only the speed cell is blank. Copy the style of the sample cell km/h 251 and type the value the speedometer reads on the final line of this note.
km/h 170
